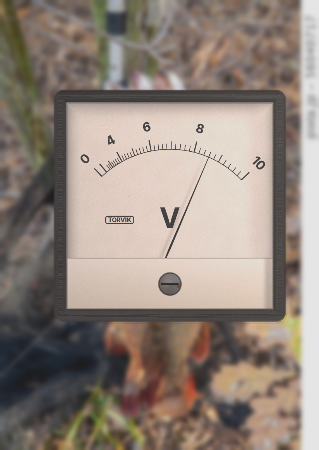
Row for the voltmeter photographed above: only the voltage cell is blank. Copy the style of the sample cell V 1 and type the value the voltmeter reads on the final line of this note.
V 8.6
